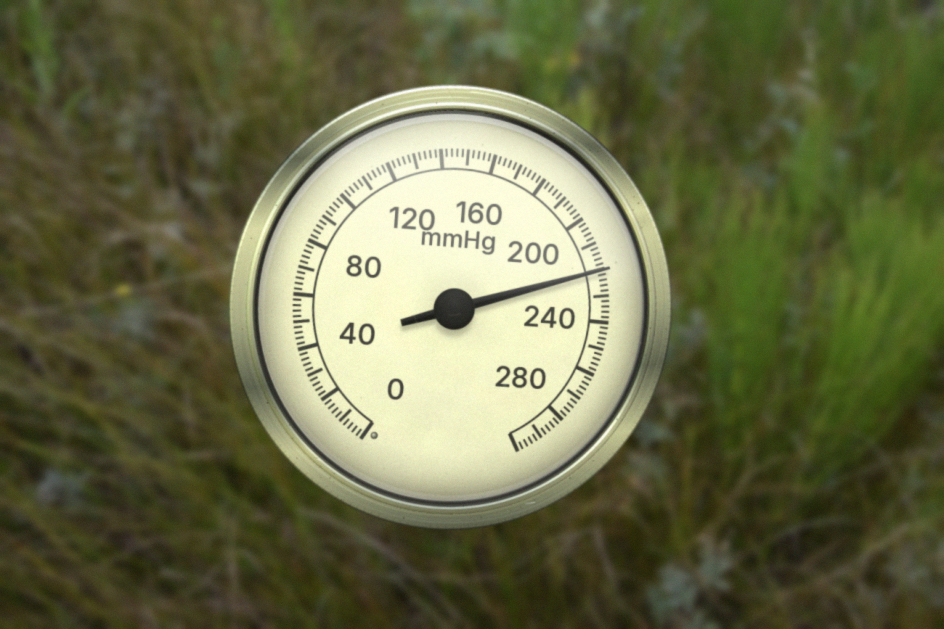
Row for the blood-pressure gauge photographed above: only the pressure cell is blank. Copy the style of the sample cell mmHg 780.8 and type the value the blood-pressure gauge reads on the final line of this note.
mmHg 220
